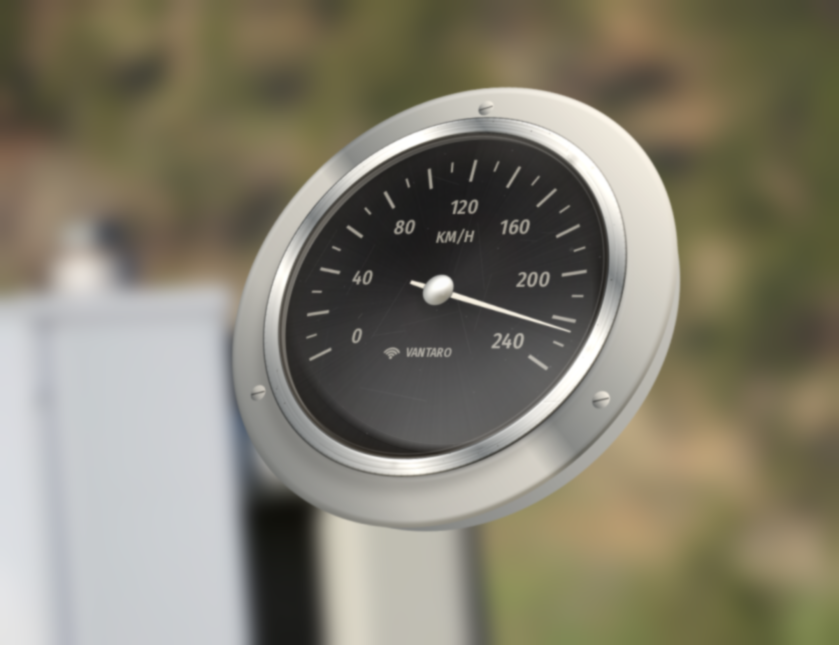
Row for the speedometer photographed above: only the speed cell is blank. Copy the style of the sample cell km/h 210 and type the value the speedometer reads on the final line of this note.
km/h 225
